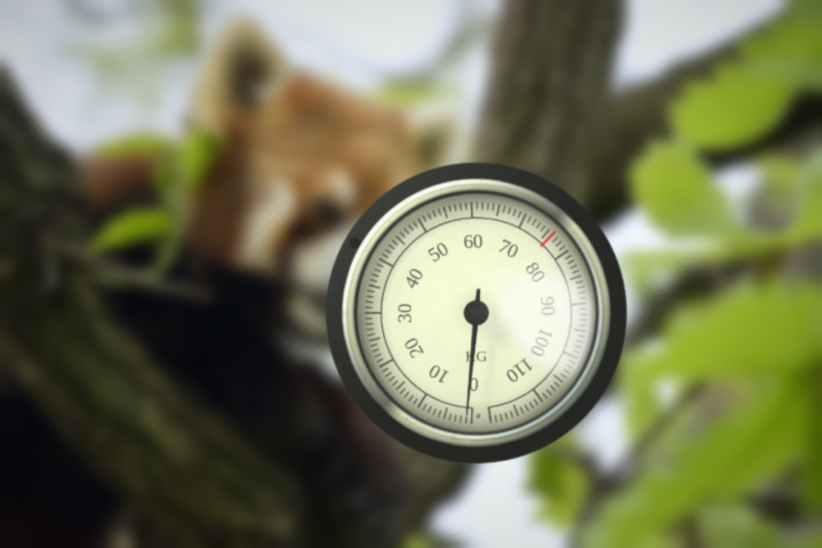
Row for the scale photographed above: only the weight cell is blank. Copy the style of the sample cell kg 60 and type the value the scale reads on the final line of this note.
kg 1
